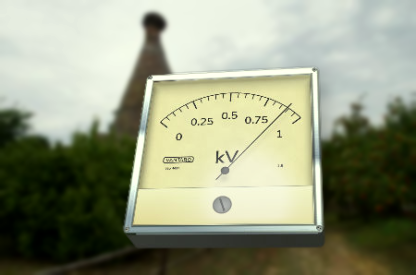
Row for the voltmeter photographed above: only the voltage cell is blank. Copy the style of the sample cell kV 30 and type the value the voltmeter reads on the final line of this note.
kV 0.9
